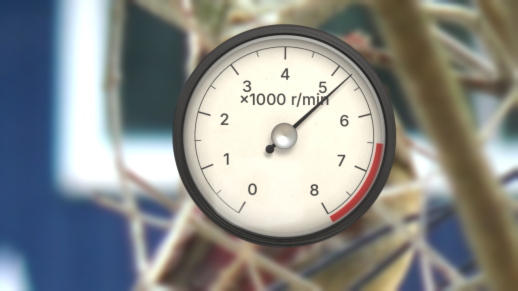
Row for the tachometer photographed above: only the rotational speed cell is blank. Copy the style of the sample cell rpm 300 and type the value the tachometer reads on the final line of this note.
rpm 5250
